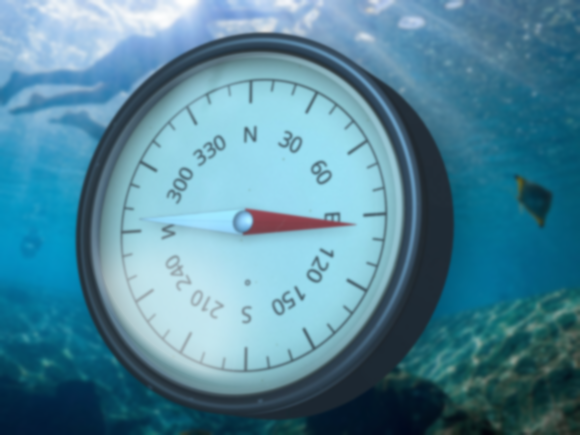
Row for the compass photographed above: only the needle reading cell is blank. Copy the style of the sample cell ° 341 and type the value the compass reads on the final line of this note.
° 95
